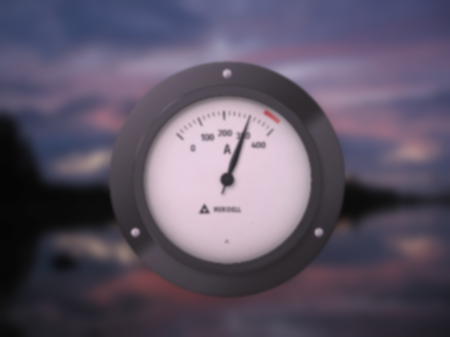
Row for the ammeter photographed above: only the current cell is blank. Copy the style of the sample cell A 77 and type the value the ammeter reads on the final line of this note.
A 300
